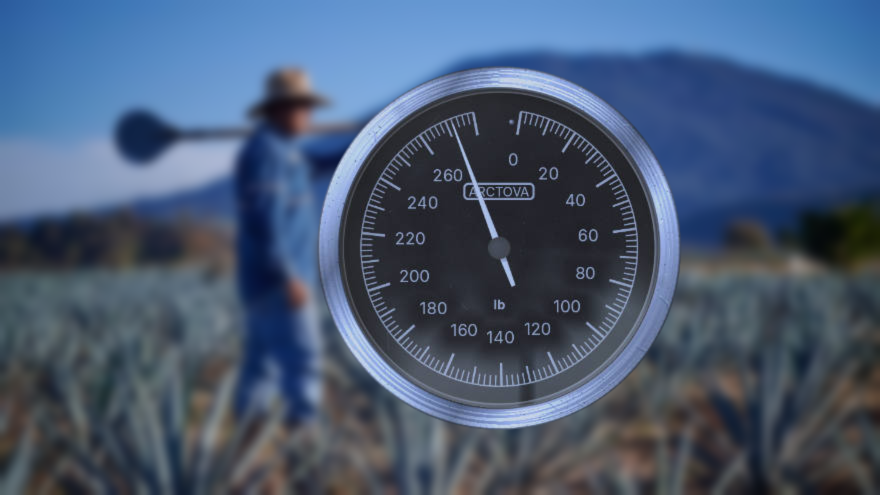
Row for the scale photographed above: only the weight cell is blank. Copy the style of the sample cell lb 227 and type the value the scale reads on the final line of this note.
lb 272
